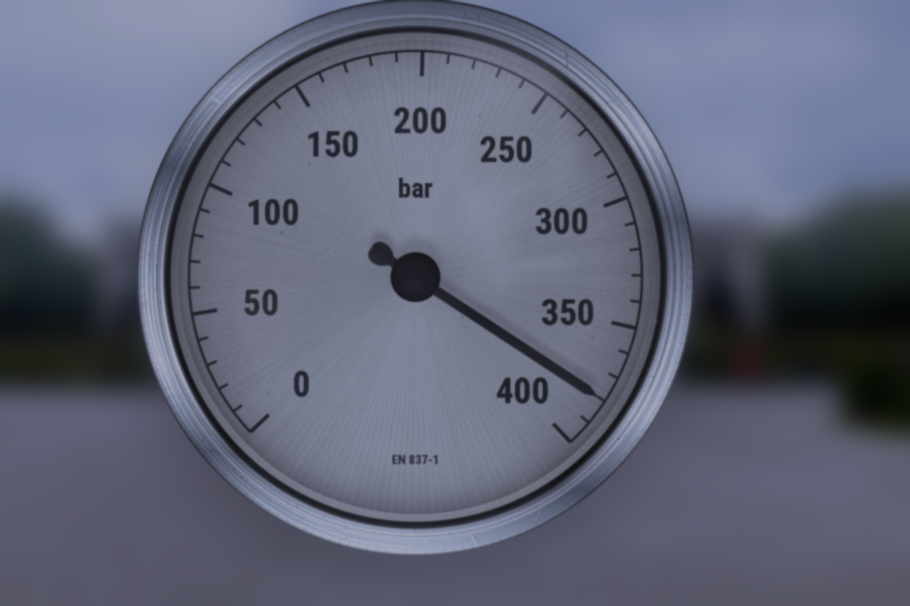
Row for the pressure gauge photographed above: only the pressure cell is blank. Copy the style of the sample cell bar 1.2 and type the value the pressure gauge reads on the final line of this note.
bar 380
